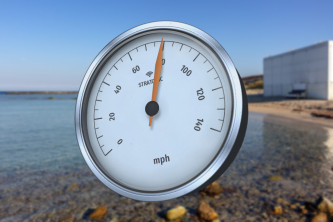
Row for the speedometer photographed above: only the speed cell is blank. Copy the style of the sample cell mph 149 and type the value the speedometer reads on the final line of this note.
mph 80
